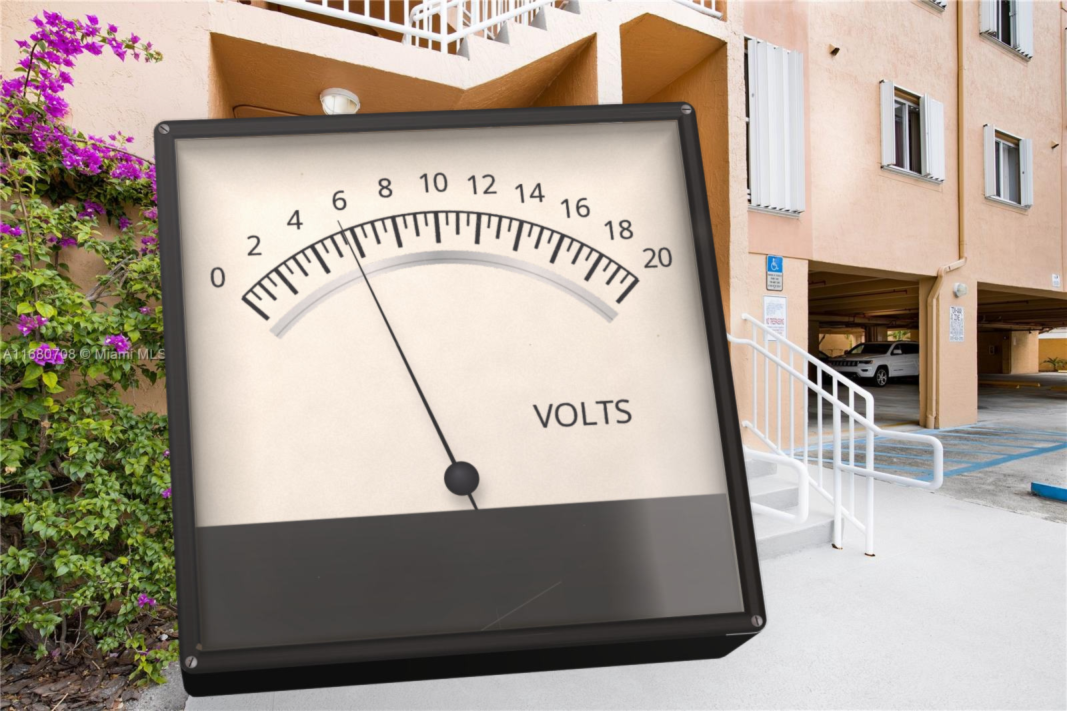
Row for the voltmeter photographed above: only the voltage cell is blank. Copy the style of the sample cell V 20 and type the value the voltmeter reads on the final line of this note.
V 5.5
